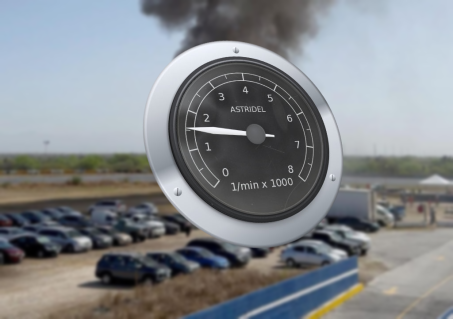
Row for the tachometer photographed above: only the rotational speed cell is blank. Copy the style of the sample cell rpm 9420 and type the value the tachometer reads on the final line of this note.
rpm 1500
